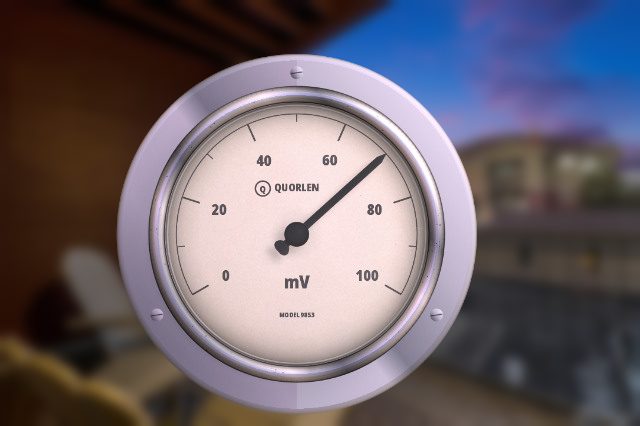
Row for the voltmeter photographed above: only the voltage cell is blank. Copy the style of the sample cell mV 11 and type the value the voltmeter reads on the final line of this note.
mV 70
